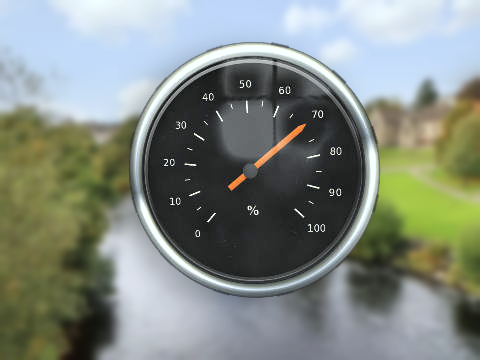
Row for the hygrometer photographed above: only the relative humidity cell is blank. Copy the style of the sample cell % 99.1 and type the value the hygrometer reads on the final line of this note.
% 70
